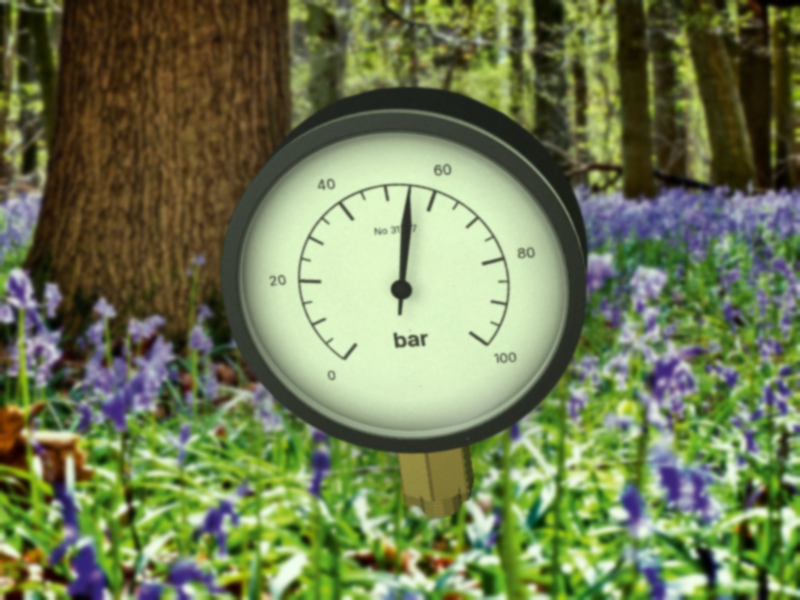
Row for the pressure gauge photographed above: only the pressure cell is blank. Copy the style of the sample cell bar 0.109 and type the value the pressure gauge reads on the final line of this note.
bar 55
